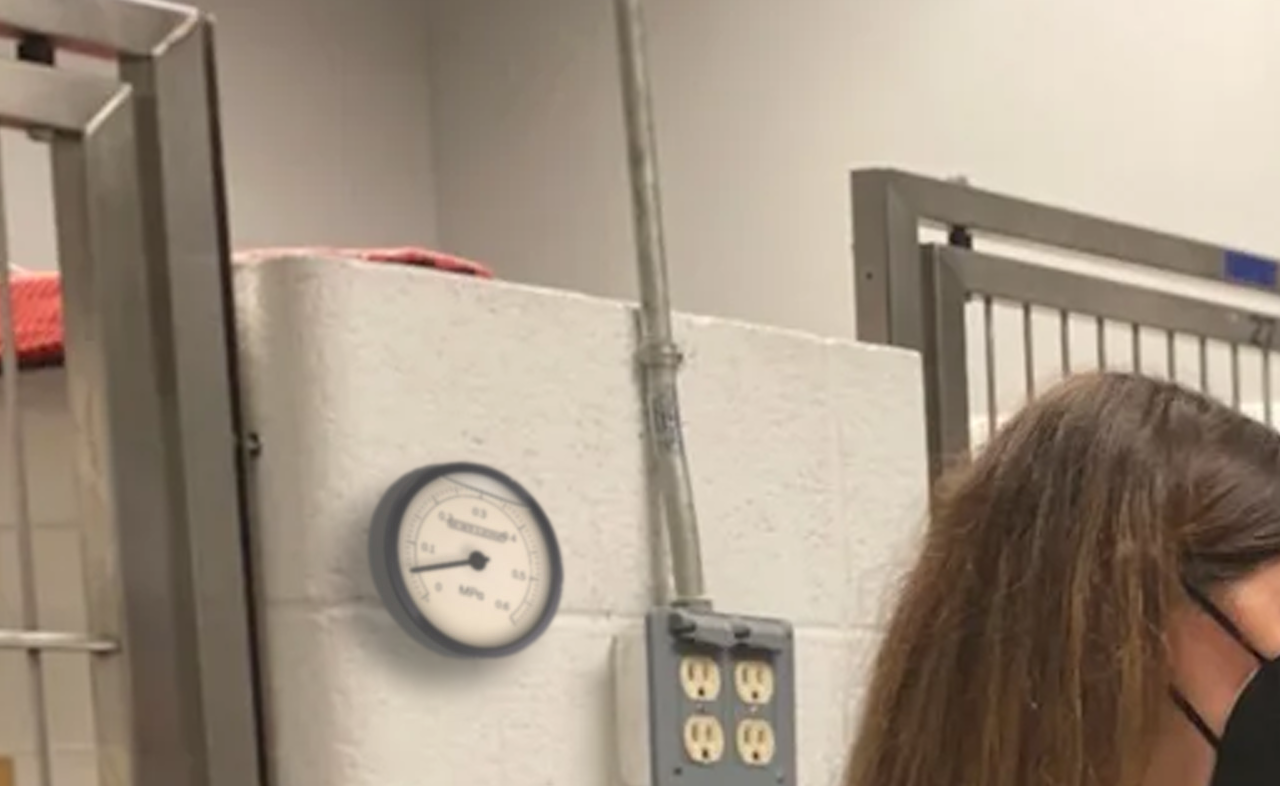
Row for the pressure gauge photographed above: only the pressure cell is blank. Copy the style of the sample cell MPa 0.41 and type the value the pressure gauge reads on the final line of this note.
MPa 0.05
